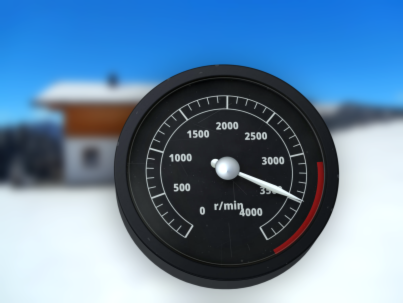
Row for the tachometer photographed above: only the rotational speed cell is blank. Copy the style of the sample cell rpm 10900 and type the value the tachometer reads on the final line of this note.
rpm 3500
